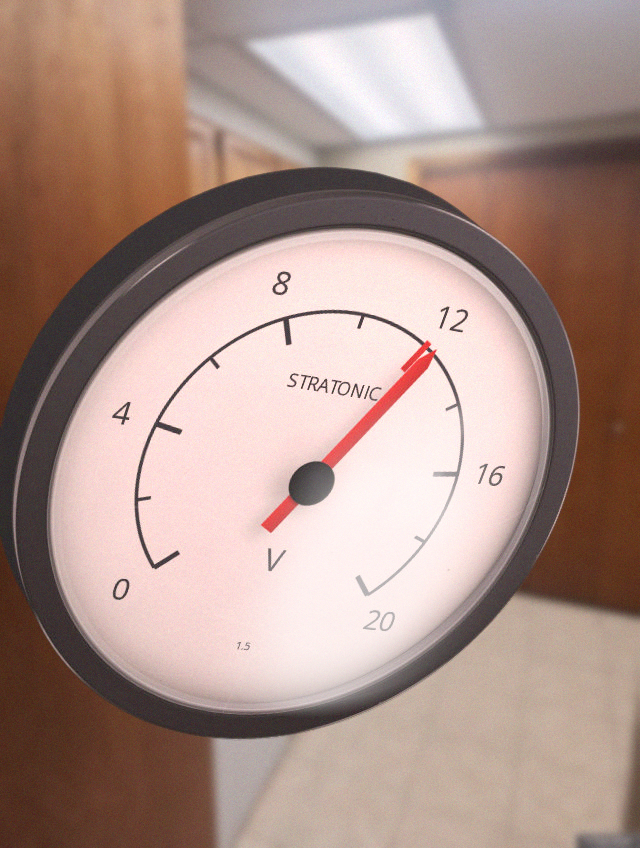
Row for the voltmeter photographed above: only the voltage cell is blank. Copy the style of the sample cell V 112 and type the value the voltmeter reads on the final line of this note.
V 12
